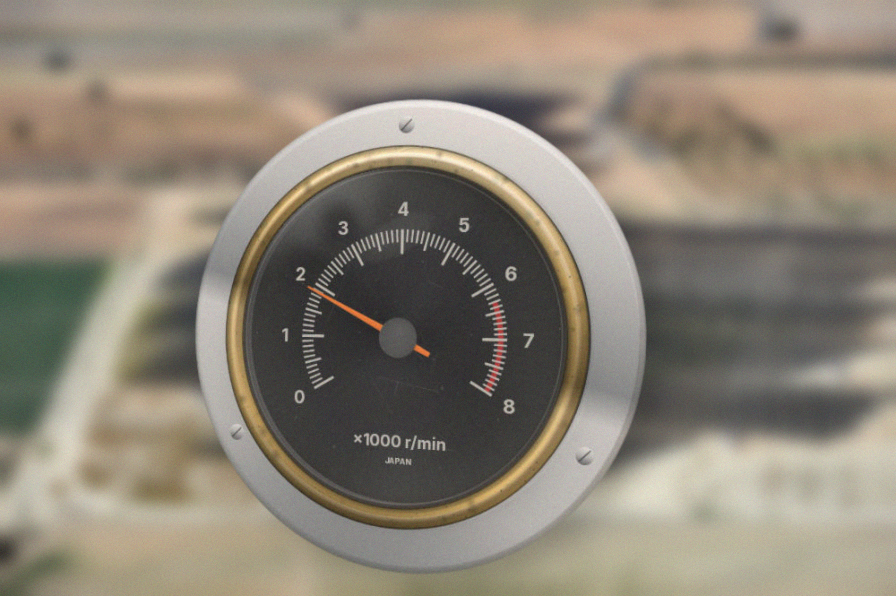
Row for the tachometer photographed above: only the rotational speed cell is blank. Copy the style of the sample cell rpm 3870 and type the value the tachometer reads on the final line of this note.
rpm 1900
